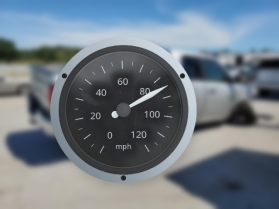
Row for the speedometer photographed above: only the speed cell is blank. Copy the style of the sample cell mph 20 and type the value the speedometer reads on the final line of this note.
mph 85
